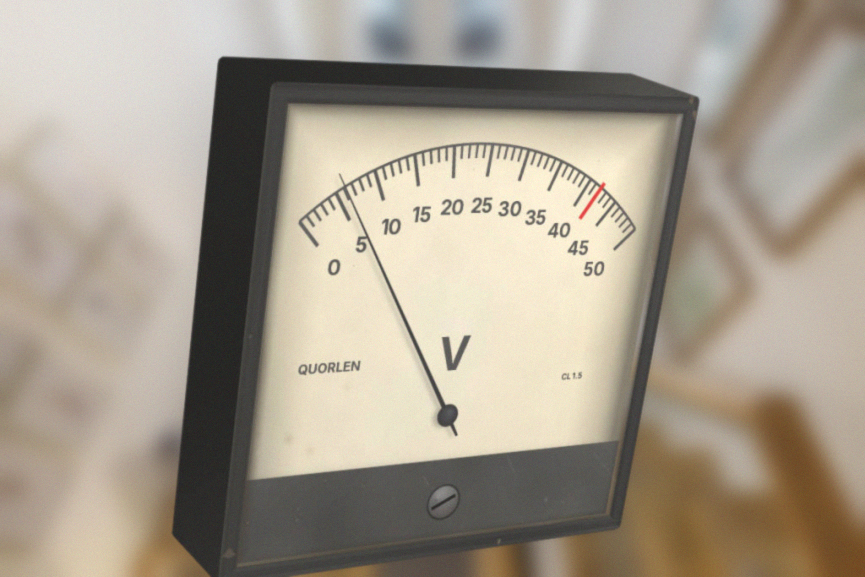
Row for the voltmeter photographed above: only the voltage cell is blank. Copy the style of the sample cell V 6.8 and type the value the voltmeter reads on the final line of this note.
V 6
